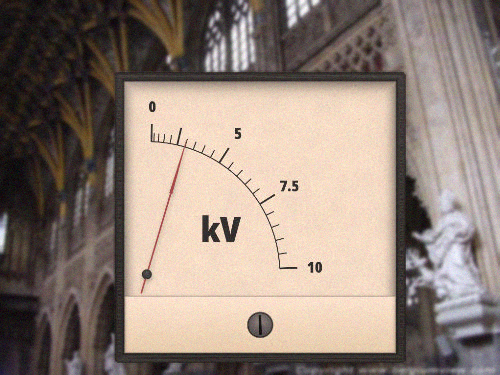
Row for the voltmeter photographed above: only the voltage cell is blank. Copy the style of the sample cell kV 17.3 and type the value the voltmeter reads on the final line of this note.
kV 3
